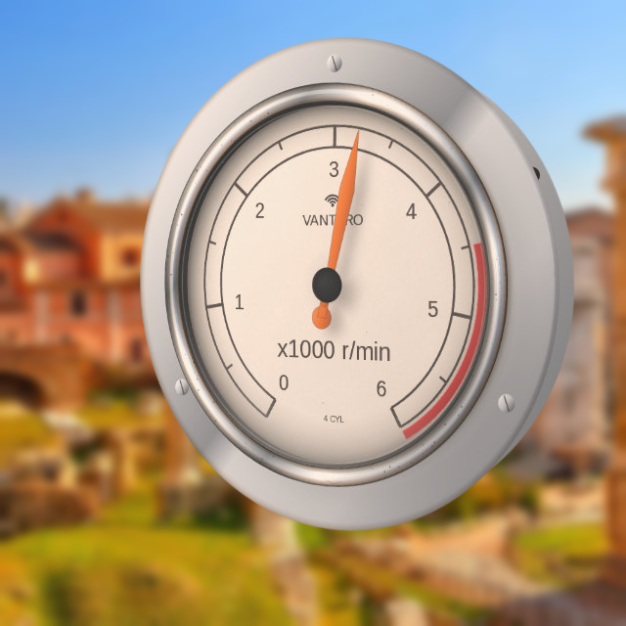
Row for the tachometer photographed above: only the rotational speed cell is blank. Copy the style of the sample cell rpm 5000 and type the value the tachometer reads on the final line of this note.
rpm 3250
